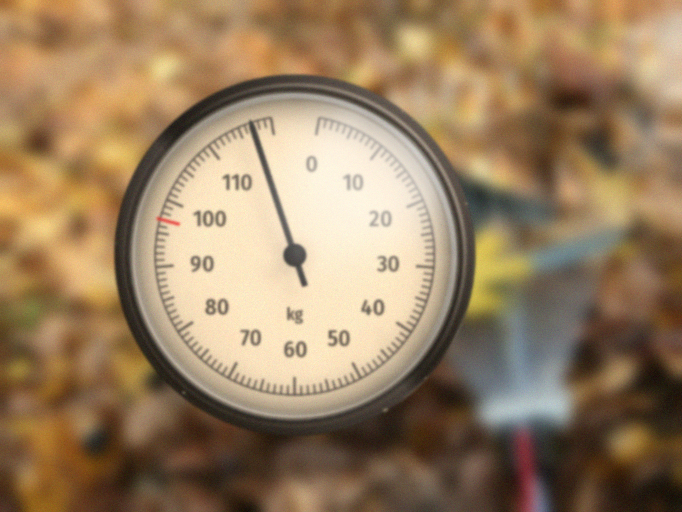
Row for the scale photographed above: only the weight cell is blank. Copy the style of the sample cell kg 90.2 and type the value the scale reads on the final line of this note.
kg 117
